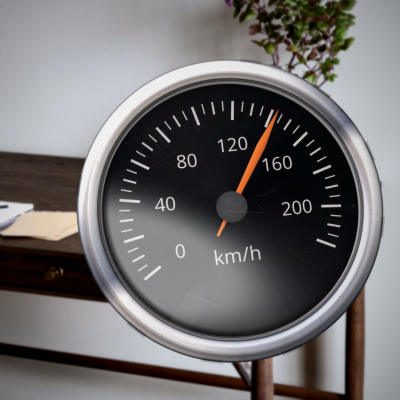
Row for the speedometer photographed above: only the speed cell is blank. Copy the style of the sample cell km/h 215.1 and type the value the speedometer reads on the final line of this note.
km/h 142.5
